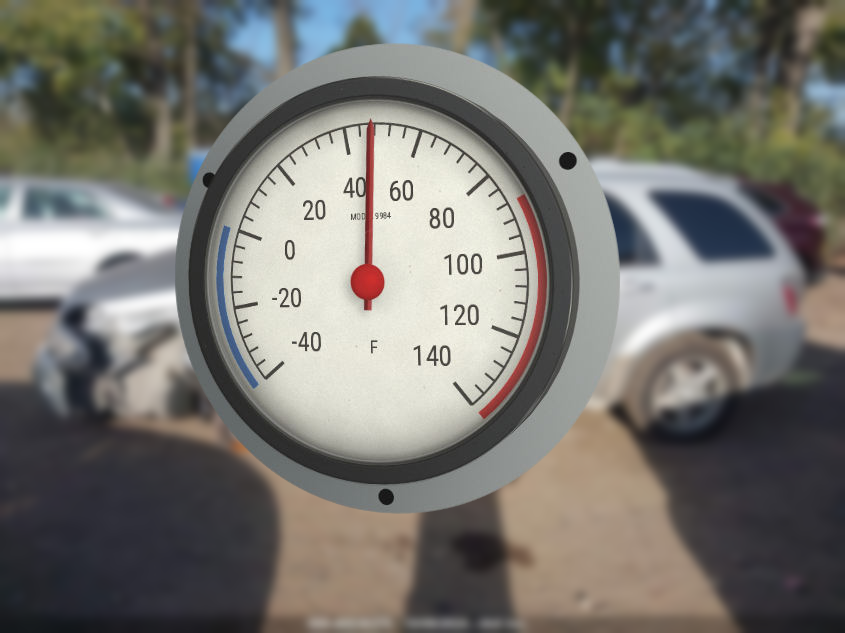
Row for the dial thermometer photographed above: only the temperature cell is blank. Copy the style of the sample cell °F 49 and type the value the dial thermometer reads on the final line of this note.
°F 48
